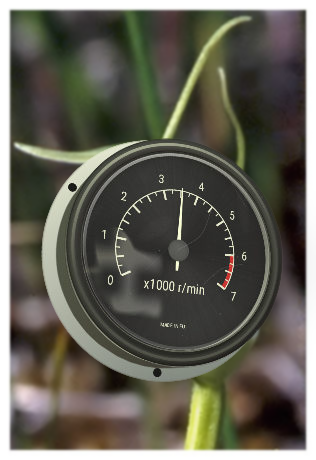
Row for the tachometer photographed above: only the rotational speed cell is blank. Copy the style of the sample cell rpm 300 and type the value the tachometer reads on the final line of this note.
rpm 3500
